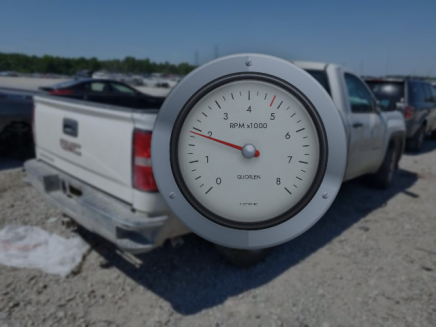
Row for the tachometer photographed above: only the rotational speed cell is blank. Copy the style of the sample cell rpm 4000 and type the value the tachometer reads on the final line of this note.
rpm 1875
